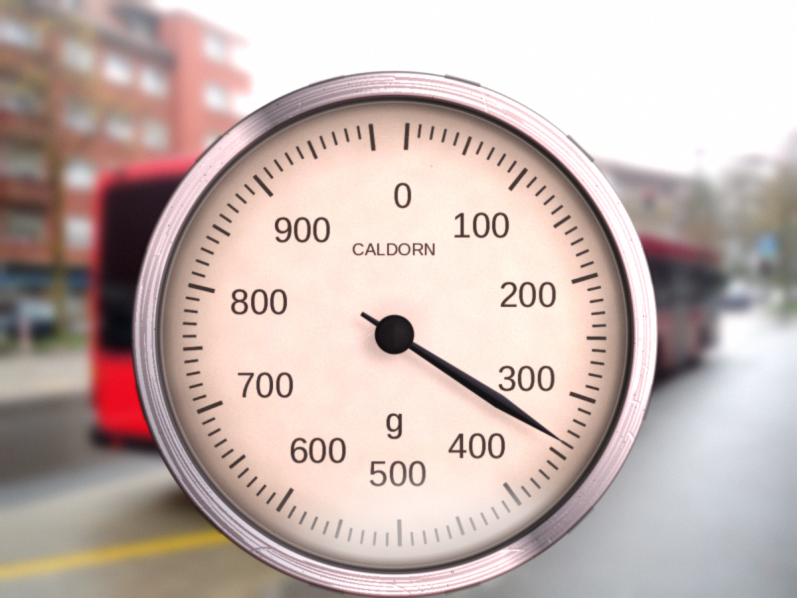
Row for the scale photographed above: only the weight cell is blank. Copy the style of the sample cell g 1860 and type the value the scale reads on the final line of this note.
g 340
